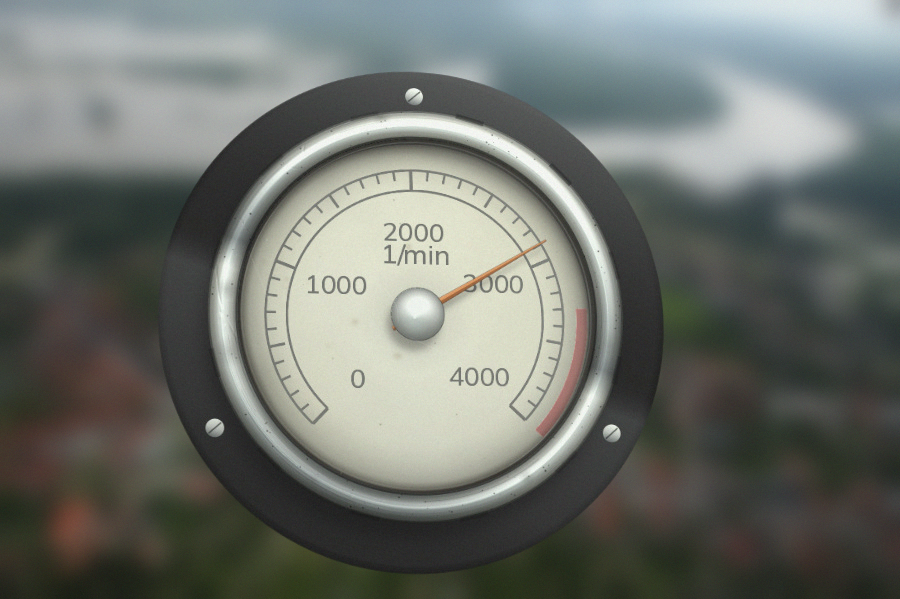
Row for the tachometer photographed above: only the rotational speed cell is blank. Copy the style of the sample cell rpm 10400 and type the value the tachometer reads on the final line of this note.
rpm 2900
